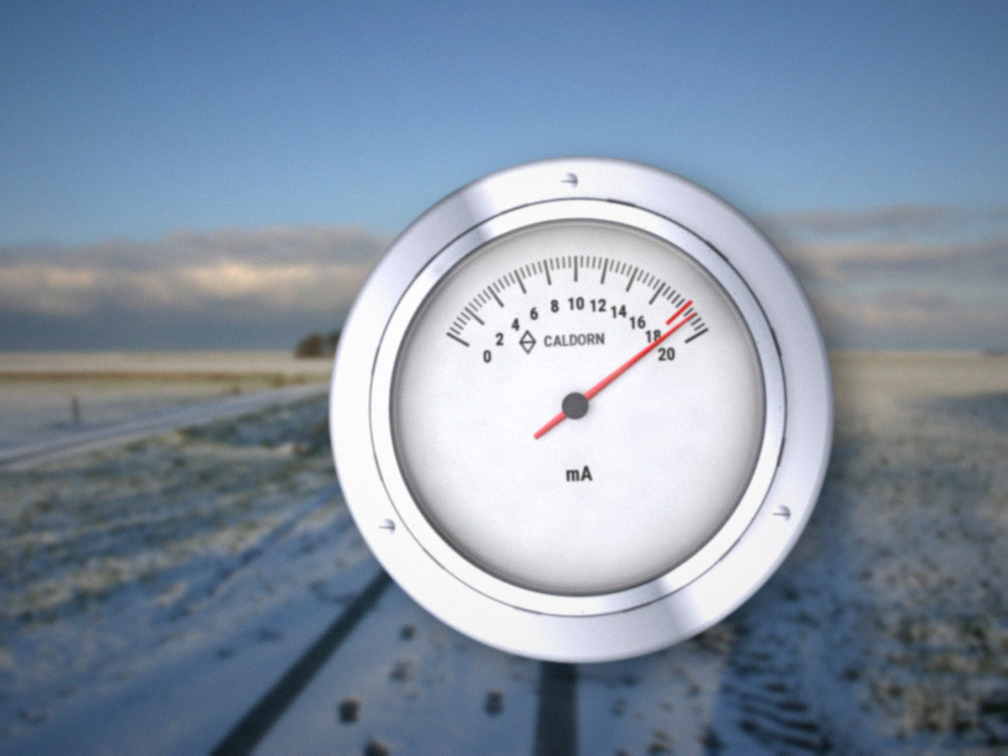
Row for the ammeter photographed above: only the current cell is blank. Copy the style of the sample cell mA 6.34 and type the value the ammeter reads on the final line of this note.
mA 18.8
